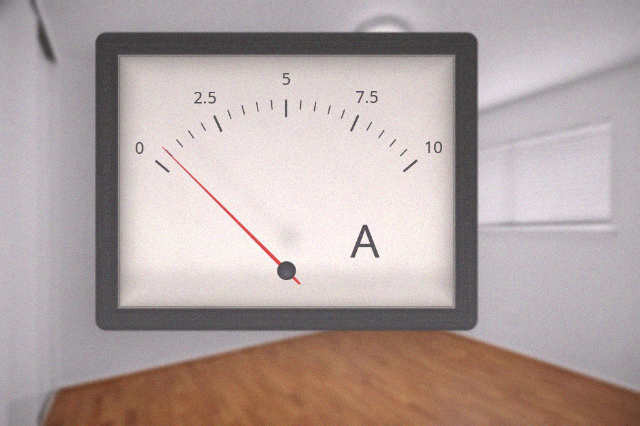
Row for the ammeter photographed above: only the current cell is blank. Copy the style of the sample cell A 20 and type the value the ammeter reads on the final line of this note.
A 0.5
